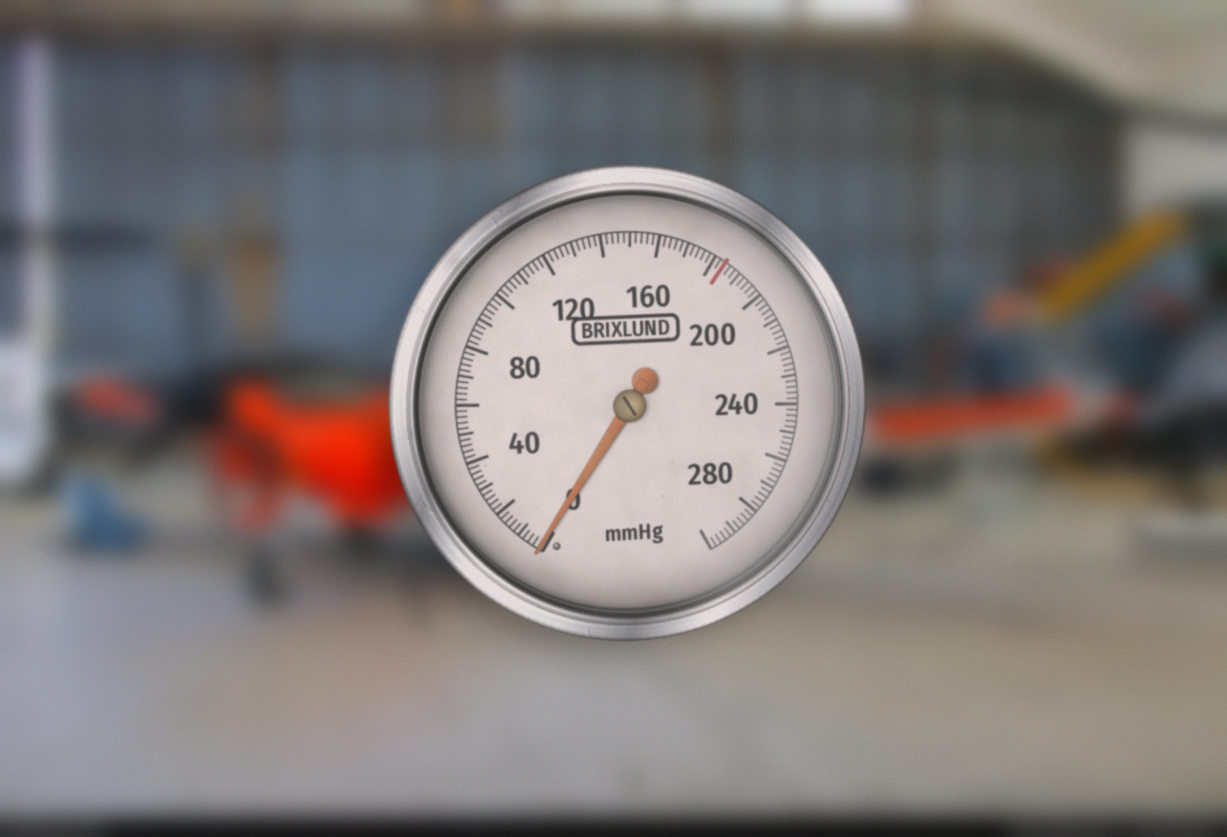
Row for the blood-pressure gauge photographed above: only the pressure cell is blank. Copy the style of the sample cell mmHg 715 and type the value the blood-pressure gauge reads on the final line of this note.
mmHg 2
